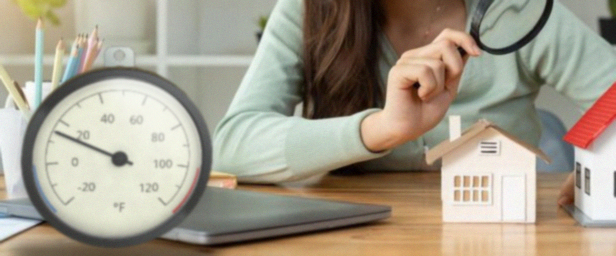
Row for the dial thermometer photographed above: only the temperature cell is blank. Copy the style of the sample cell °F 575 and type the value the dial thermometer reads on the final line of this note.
°F 15
